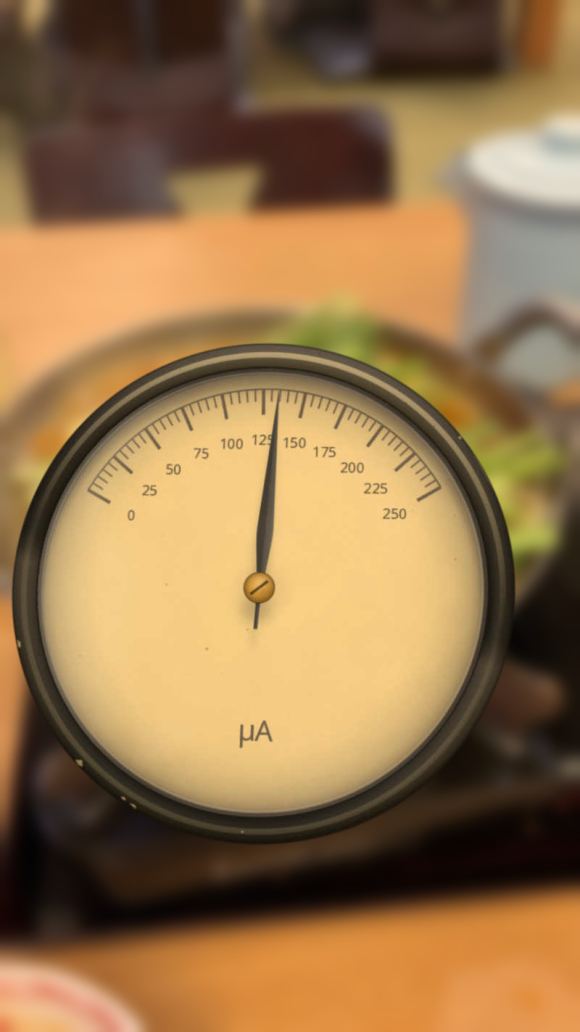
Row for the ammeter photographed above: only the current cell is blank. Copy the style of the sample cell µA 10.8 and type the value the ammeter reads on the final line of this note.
µA 135
